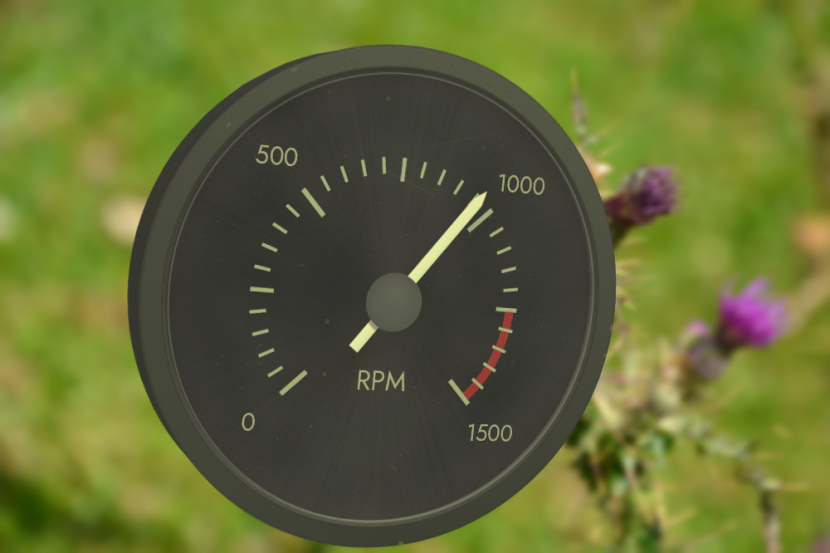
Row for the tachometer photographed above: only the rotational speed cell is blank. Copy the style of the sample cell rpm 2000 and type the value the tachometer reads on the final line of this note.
rpm 950
